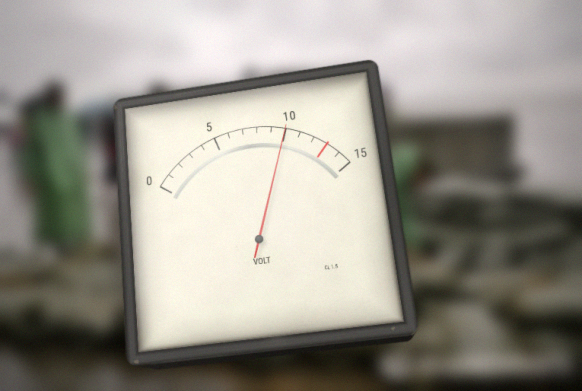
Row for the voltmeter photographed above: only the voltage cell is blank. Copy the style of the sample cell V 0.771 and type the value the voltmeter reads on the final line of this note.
V 10
